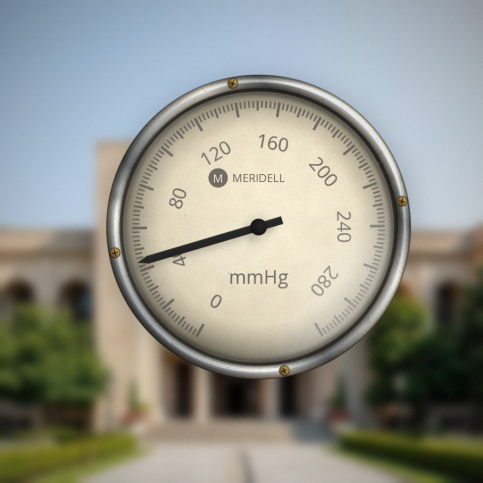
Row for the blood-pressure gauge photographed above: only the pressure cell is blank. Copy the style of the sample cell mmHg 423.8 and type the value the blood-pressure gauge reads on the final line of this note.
mmHg 44
